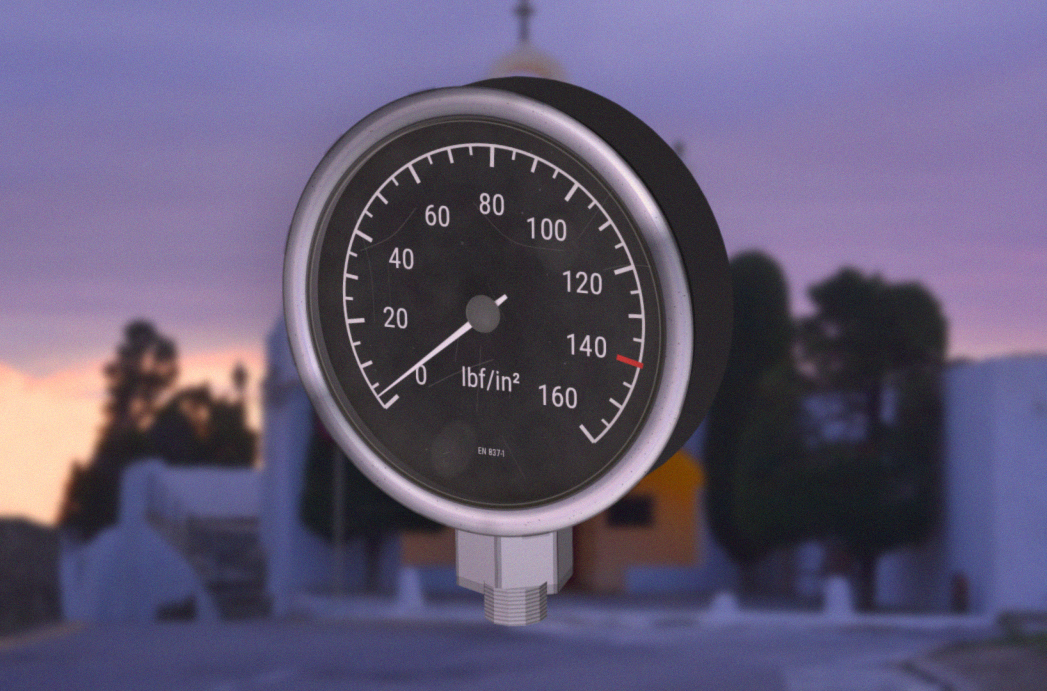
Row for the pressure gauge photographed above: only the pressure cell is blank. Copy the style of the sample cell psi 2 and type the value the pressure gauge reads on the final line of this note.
psi 2.5
